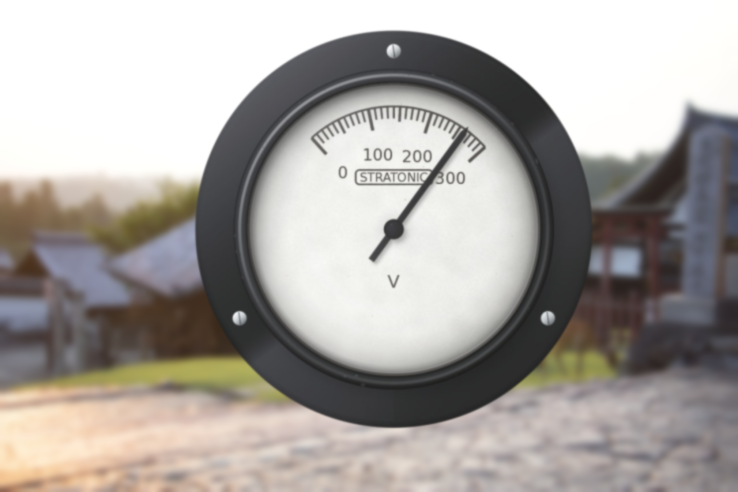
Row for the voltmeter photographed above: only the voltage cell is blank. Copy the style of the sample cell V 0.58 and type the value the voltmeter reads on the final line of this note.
V 260
